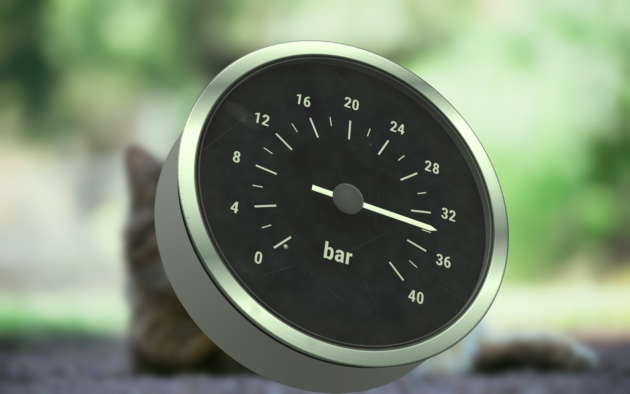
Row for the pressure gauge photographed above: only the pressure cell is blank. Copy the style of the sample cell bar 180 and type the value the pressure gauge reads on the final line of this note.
bar 34
